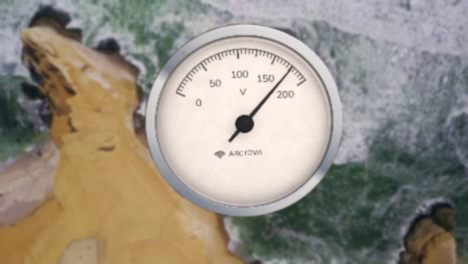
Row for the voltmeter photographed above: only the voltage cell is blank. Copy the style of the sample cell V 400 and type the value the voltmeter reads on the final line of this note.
V 175
